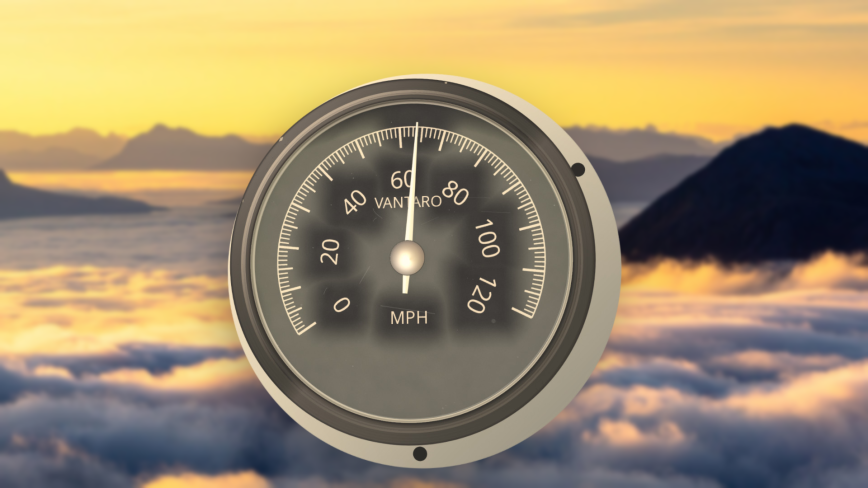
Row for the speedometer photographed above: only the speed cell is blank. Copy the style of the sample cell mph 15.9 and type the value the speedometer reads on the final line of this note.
mph 64
